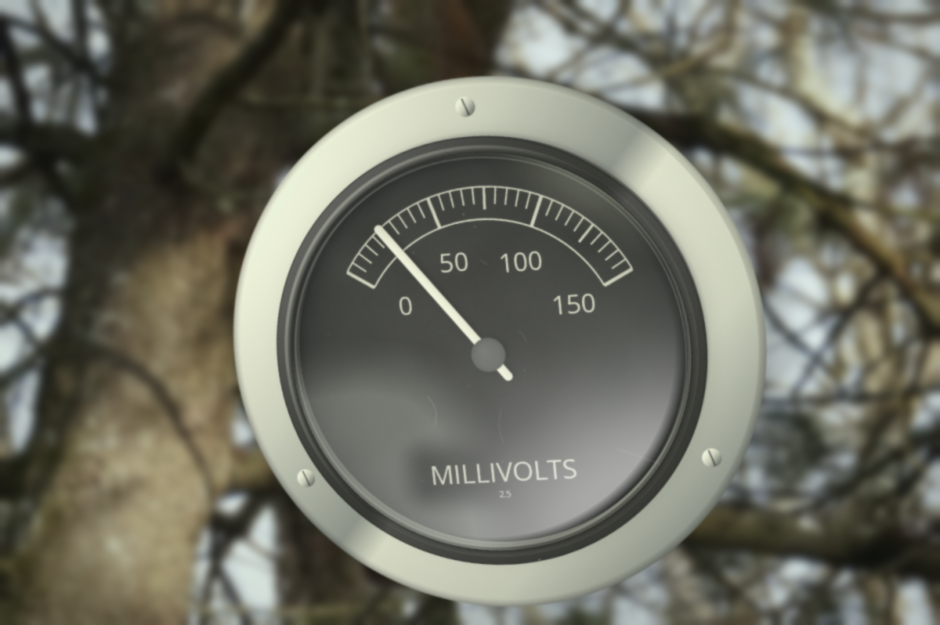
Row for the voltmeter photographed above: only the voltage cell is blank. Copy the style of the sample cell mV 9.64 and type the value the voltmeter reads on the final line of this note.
mV 25
